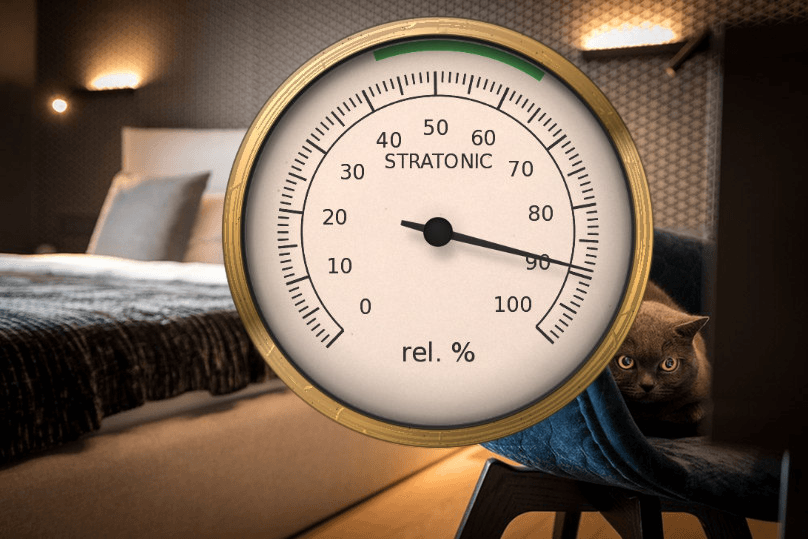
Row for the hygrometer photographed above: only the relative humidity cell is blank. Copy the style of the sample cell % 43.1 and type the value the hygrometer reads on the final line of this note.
% 89
